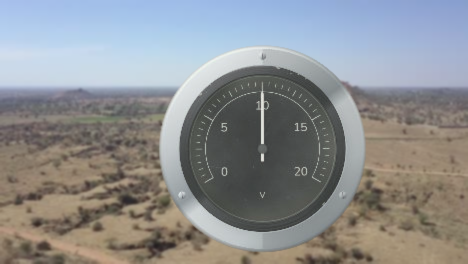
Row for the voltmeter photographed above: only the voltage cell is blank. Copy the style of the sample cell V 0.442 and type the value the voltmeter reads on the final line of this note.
V 10
